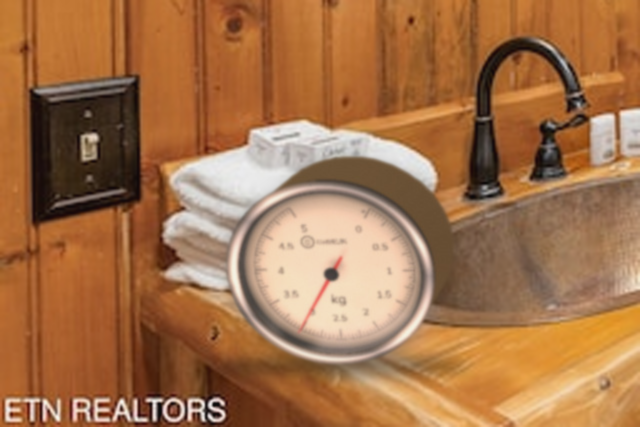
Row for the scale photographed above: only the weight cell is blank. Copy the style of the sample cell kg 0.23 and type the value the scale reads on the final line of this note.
kg 3
